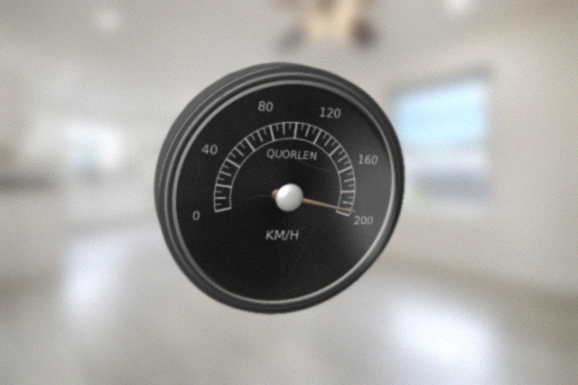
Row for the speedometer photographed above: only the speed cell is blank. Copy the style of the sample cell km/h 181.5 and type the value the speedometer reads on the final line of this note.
km/h 195
